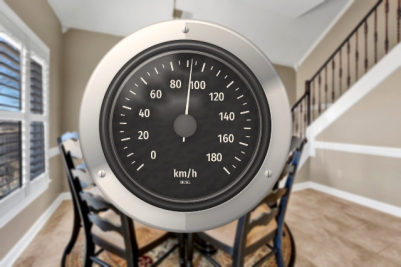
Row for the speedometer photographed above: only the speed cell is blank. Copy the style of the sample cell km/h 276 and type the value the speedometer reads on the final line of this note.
km/h 92.5
